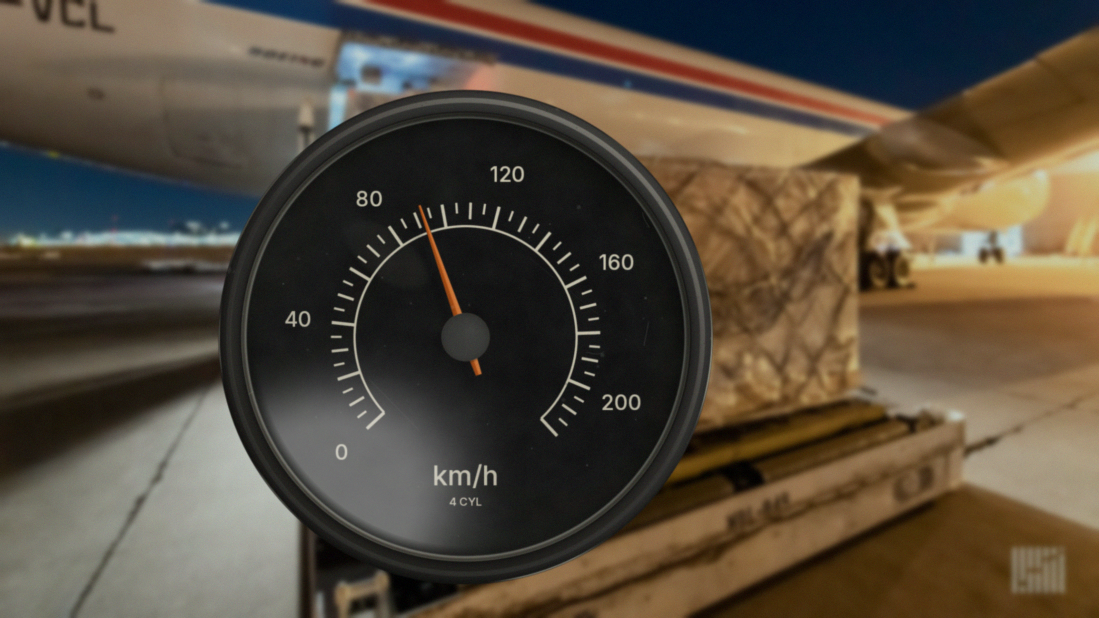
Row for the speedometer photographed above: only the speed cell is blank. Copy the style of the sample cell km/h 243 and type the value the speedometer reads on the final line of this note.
km/h 92.5
